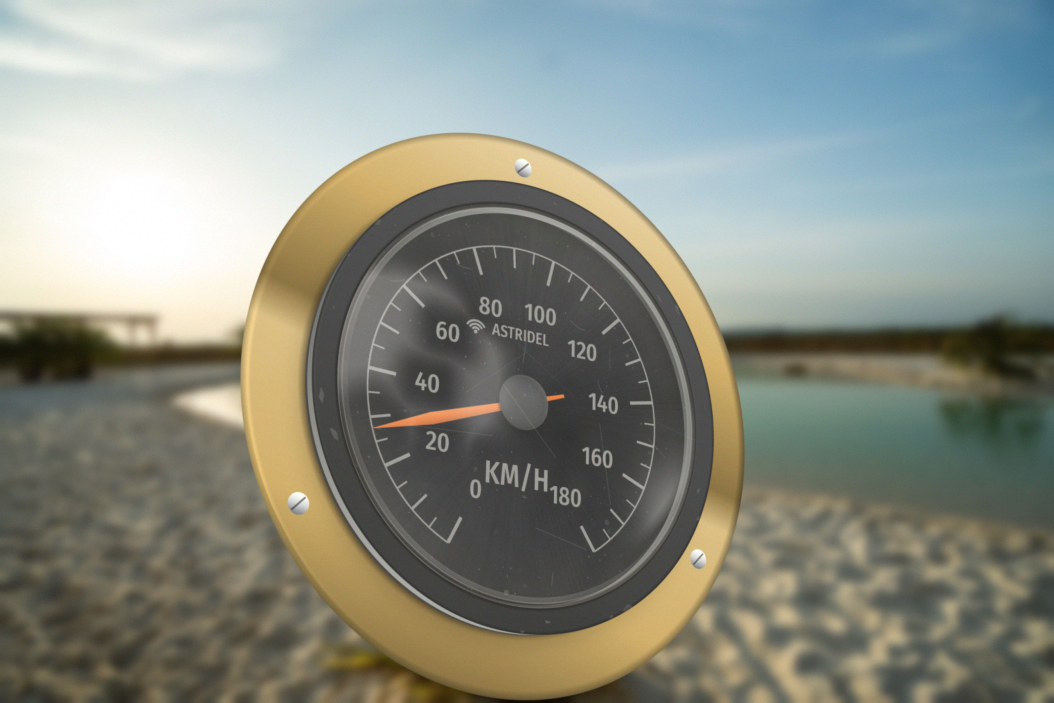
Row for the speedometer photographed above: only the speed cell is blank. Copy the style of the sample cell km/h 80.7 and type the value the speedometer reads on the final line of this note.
km/h 27.5
